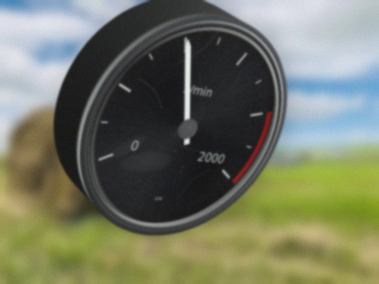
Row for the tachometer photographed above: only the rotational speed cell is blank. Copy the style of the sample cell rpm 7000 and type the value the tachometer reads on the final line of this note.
rpm 800
